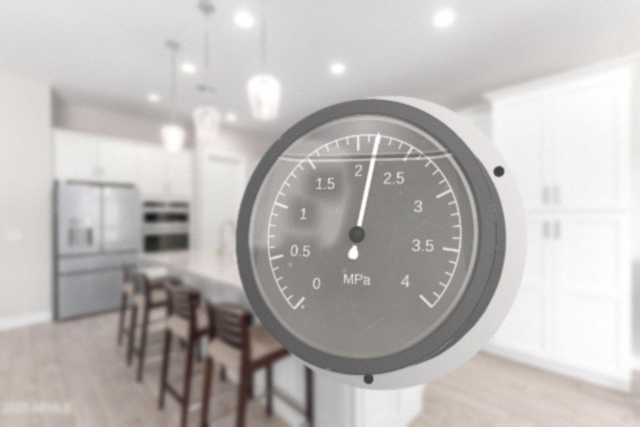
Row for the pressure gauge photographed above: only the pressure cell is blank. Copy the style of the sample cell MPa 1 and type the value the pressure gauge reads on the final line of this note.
MPa 2.2
